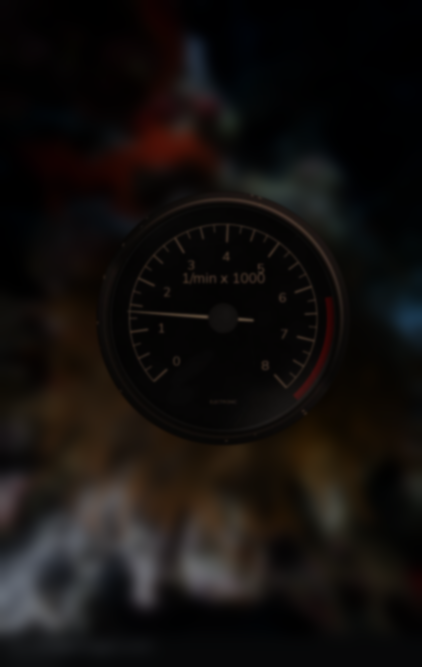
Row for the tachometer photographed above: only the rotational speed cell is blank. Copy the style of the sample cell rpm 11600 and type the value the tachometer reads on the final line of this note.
rpm 1375
